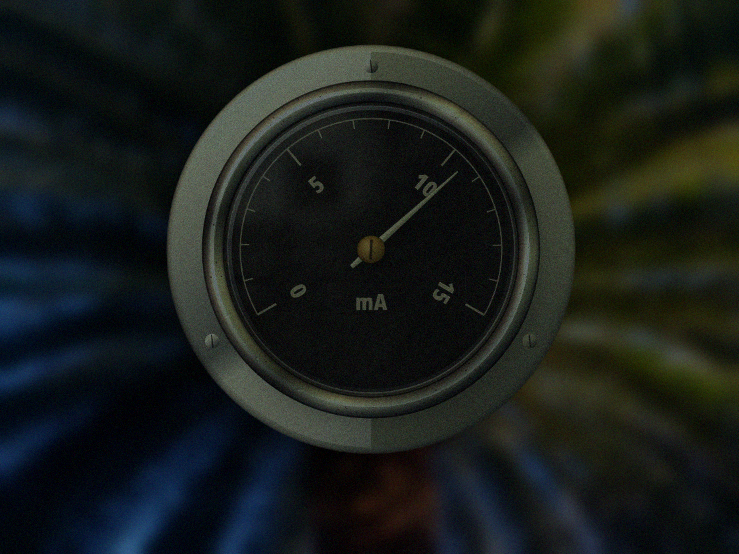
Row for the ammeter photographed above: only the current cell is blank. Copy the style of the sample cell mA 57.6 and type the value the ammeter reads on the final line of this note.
mA 10.5
